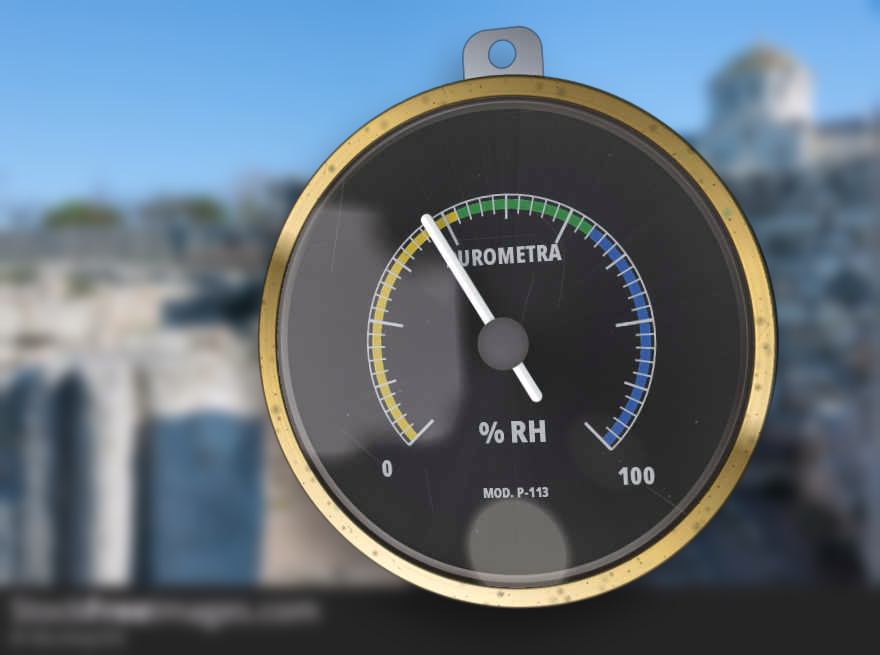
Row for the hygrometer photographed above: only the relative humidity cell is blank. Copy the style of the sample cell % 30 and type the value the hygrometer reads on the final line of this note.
% 38
